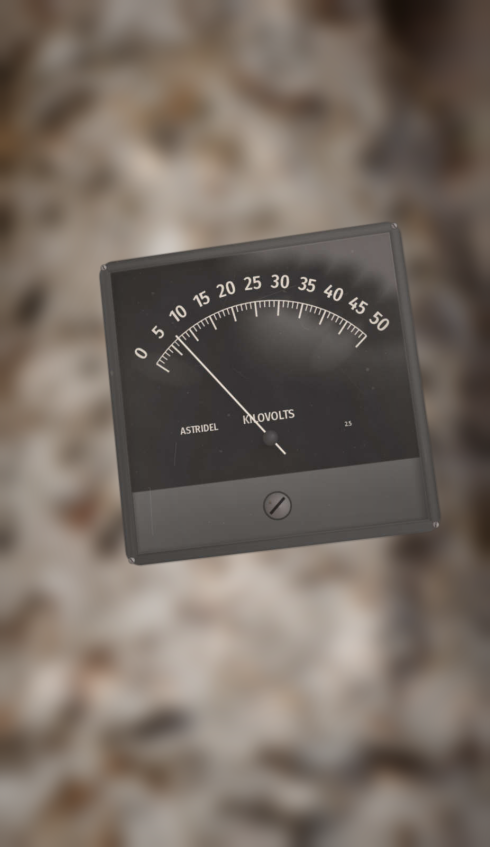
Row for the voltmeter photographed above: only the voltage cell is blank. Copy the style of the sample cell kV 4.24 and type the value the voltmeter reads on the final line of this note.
kV 7
